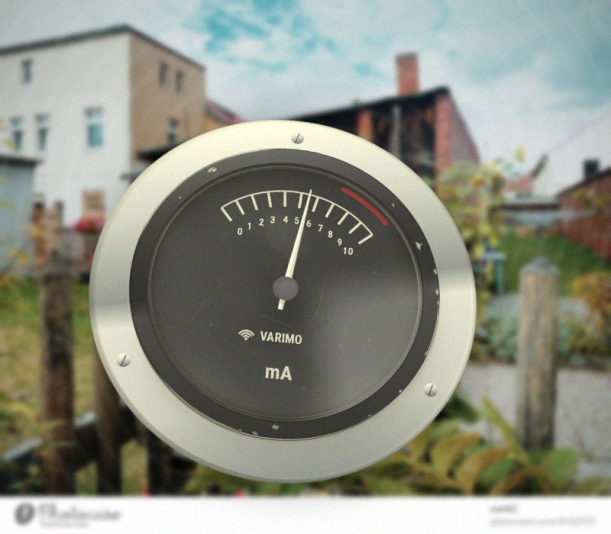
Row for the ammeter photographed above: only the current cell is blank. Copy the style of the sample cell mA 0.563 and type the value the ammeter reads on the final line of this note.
mA 5.5
